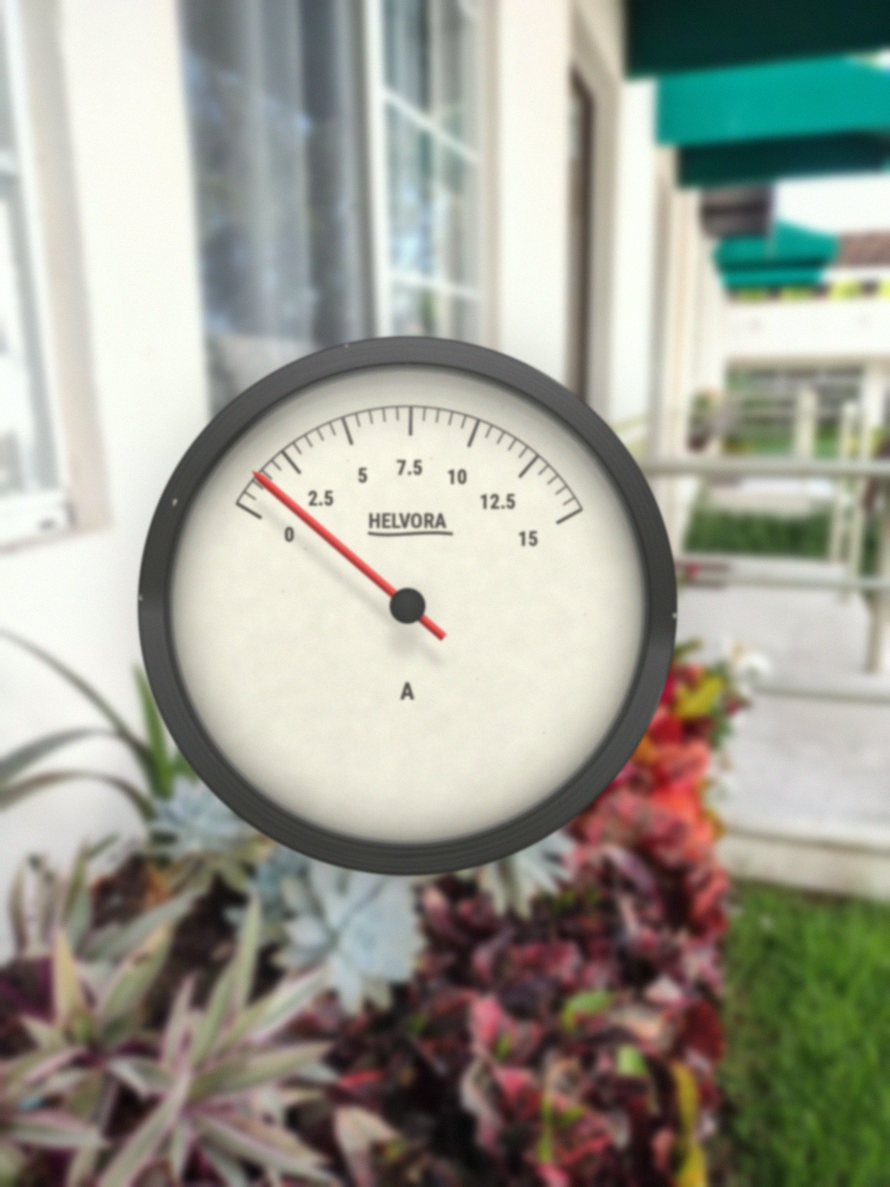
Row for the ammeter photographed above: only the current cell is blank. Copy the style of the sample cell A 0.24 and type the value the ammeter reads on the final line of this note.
A 1.25
